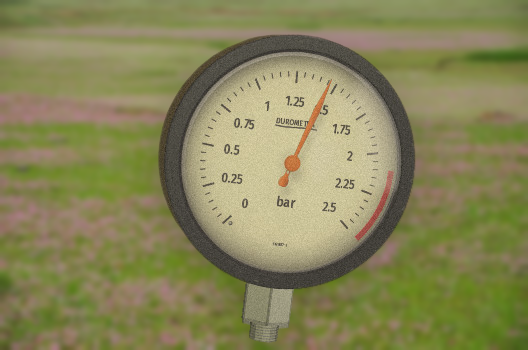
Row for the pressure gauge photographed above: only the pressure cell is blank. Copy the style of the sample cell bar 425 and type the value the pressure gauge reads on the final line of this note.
bar 1.45
